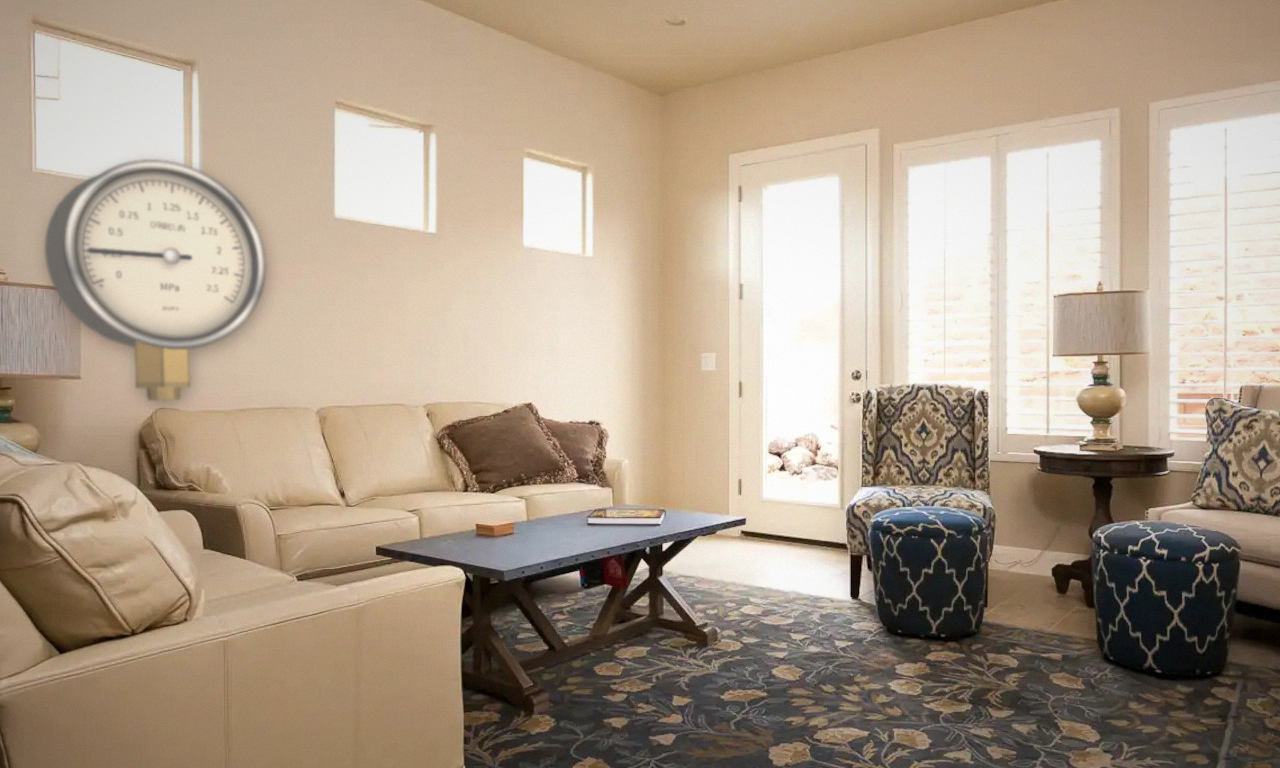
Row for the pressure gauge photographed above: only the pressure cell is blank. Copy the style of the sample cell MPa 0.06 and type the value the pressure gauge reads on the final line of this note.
MPa 0.25
